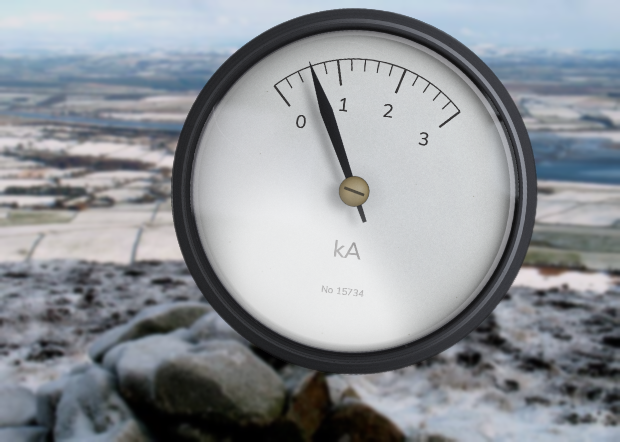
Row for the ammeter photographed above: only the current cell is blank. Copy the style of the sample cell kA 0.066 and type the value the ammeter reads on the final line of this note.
kA 0.6
